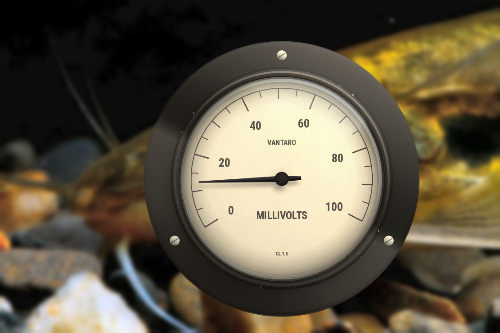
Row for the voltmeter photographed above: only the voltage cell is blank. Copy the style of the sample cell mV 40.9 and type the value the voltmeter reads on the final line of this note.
mV 12.5
